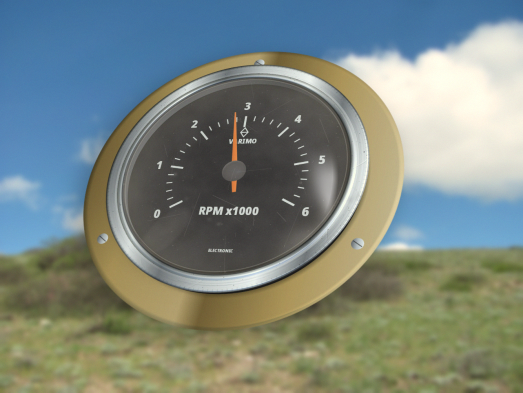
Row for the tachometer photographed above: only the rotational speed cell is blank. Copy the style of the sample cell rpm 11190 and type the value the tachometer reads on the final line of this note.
rpm 2800
